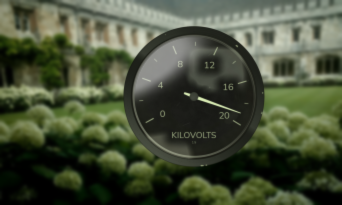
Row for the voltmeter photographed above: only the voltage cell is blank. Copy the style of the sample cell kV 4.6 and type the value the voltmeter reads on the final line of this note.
kV 19
